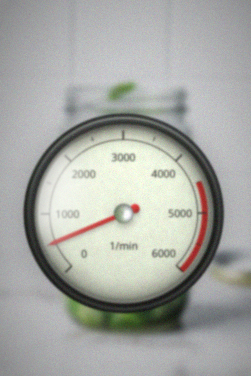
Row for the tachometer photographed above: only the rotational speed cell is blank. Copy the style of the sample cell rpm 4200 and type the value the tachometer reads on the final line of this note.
rpm 500
